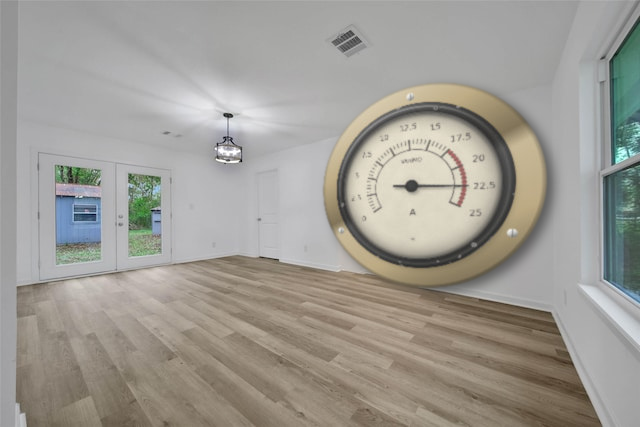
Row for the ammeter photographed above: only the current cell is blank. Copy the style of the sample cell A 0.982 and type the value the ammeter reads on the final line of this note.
A 22.5
